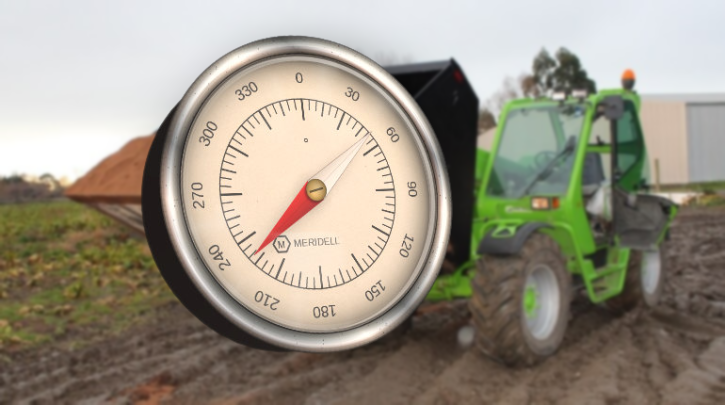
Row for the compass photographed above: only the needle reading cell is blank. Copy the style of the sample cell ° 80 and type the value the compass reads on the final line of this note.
° 230
